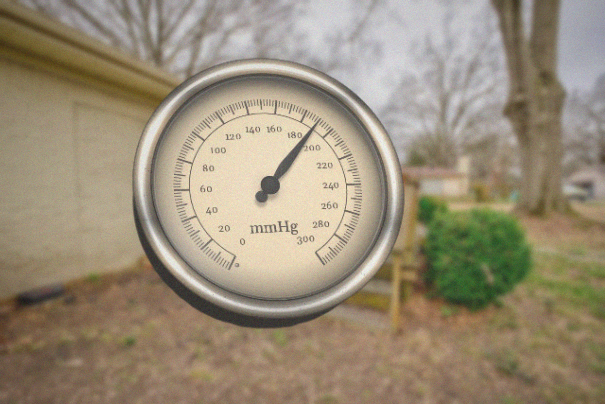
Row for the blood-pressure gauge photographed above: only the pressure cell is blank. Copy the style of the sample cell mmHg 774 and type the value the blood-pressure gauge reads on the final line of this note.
mmHg 190
